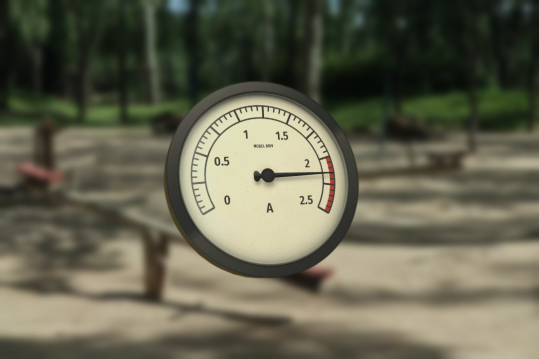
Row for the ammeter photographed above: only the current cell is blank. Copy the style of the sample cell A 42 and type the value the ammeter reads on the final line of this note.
A 2.15
